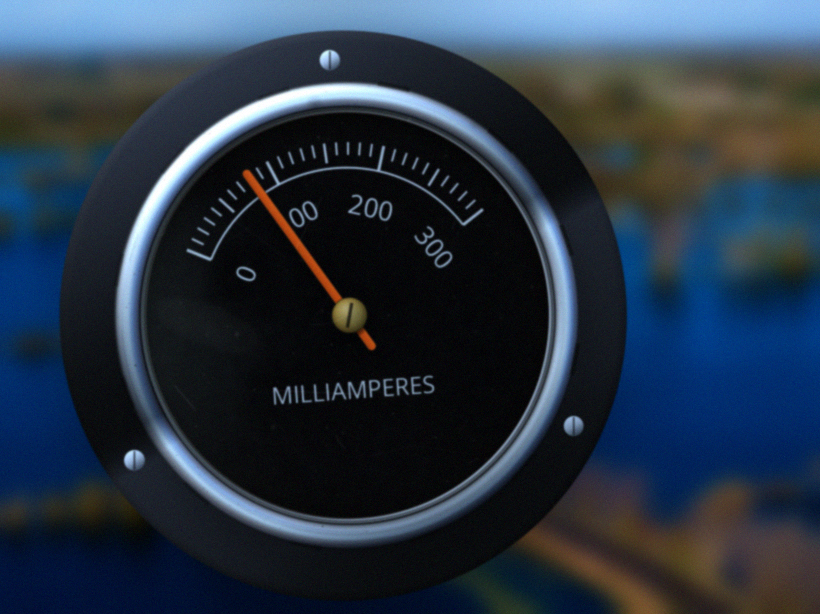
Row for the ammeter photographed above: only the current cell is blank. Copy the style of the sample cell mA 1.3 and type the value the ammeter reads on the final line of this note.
mA 80
